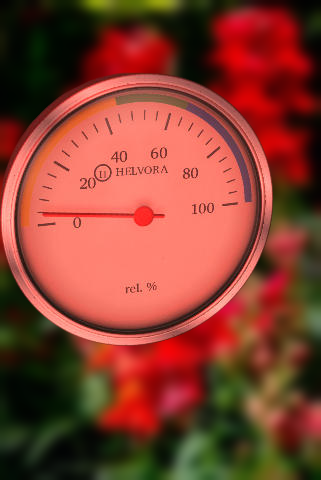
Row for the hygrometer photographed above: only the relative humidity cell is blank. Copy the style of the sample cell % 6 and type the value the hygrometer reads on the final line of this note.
% 4
